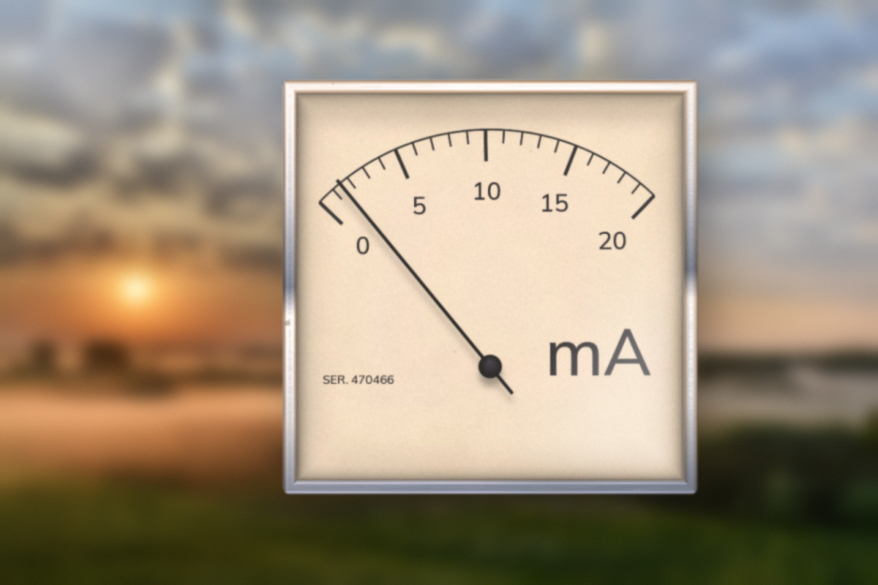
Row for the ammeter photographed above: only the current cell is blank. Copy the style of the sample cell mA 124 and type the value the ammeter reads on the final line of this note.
mA 1.5
